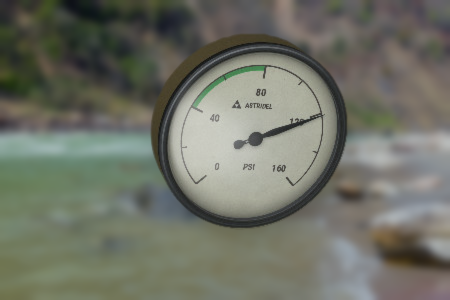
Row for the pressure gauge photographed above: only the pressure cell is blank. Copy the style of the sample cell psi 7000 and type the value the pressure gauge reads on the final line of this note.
psi 120
